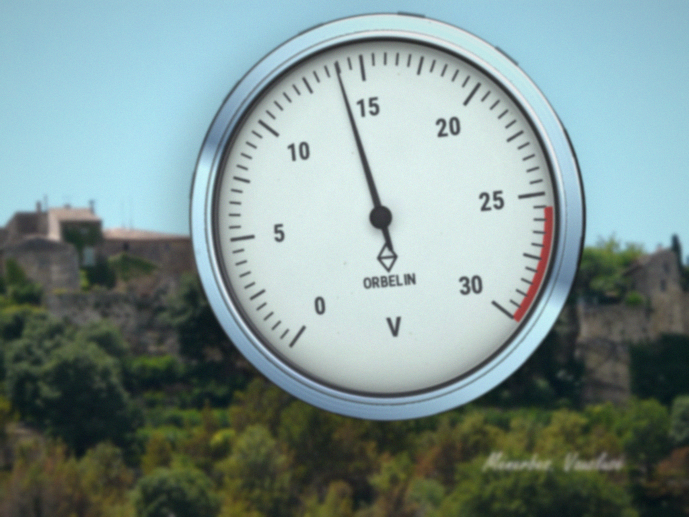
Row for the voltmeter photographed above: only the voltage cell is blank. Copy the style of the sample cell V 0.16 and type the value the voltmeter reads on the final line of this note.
V 14
